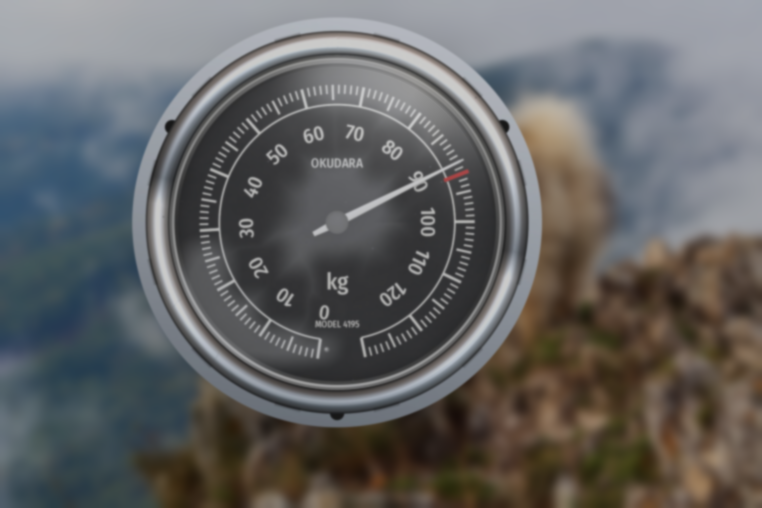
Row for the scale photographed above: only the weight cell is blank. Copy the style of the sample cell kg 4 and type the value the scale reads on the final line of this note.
kg 90
